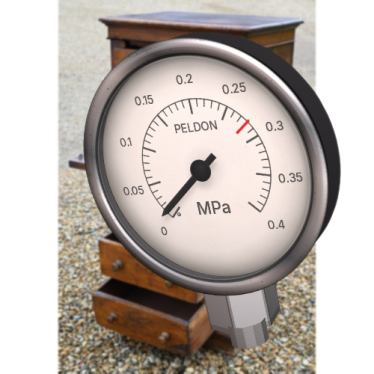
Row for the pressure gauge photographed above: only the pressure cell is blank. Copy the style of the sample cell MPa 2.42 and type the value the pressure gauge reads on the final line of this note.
MPa 0.01
